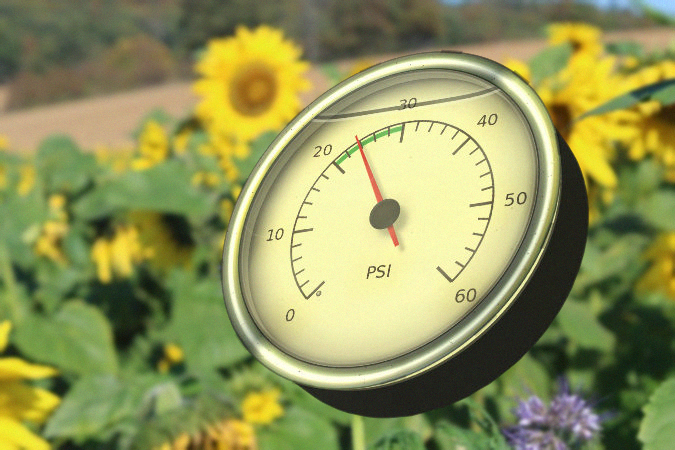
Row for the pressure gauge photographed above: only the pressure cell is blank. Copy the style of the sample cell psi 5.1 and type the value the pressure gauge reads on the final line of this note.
psi 24
